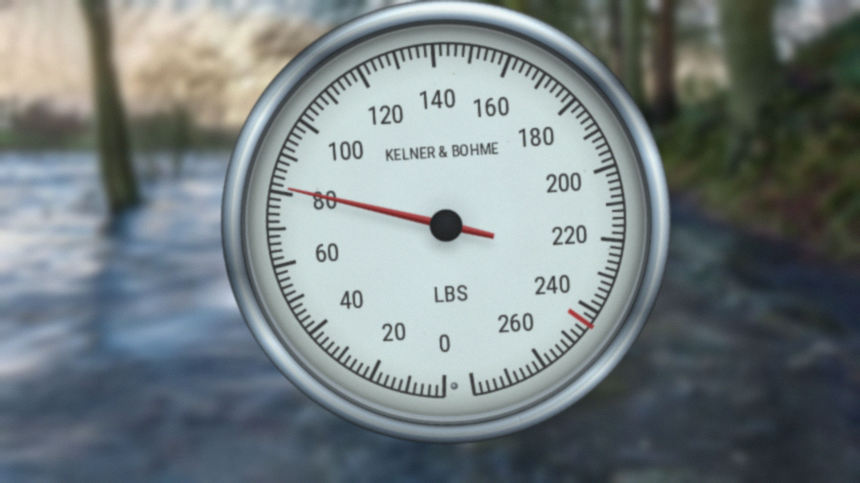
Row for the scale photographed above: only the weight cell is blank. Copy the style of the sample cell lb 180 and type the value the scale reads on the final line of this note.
lb 82
